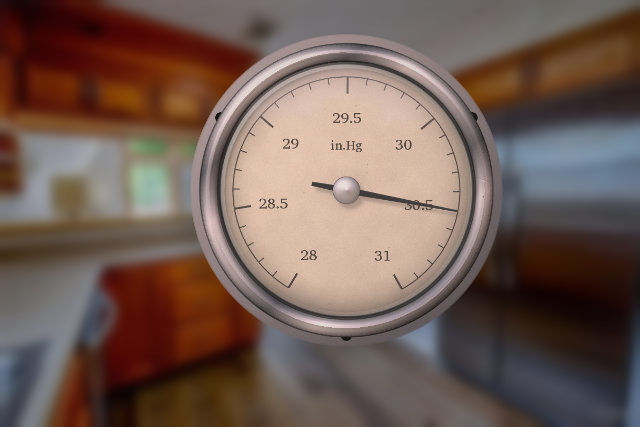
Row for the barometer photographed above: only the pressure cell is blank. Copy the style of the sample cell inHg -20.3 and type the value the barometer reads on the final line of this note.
inHg 30.5
